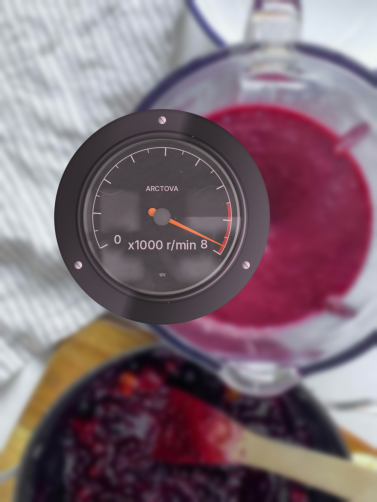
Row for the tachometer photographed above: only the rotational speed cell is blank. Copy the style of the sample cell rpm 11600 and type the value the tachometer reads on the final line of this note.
rpm 7750
